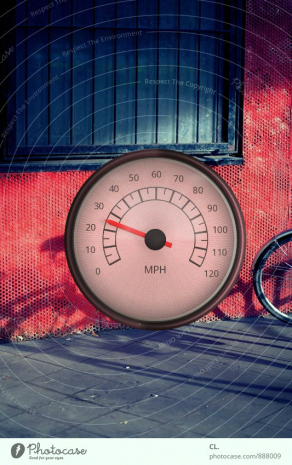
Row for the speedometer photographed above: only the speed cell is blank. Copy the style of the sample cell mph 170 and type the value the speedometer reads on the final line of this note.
mph 25
